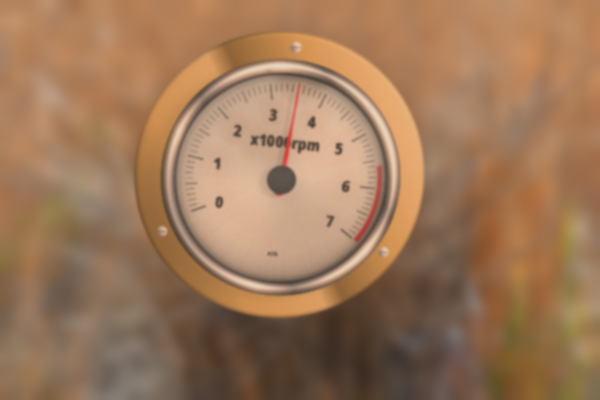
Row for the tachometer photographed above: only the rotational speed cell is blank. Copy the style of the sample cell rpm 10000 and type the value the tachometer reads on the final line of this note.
rpm 3500
